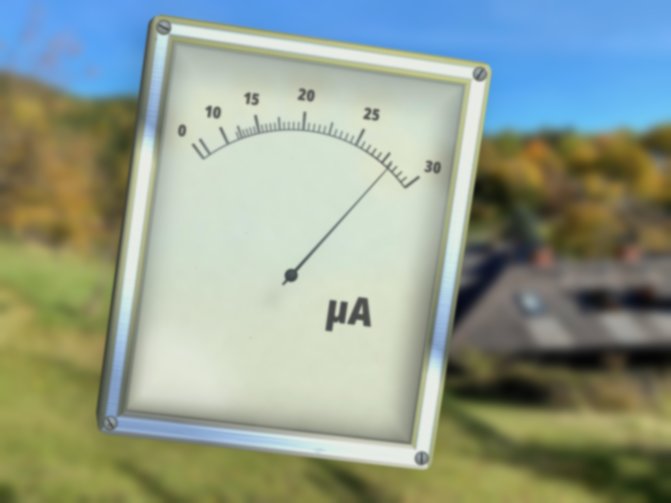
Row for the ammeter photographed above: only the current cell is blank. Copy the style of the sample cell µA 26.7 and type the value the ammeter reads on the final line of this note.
µA 28
